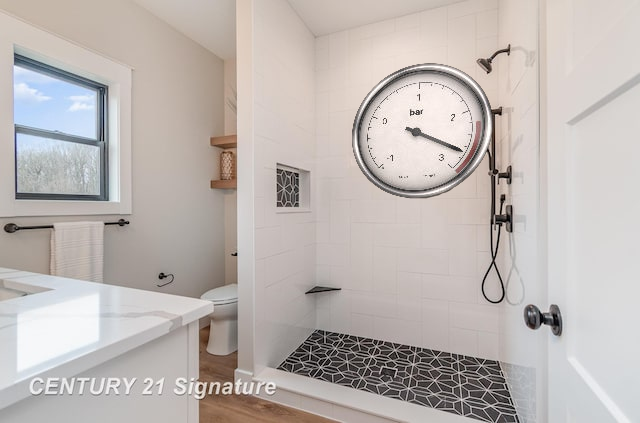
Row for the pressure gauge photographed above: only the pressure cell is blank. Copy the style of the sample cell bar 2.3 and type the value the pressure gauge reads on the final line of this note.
bar 2.7
